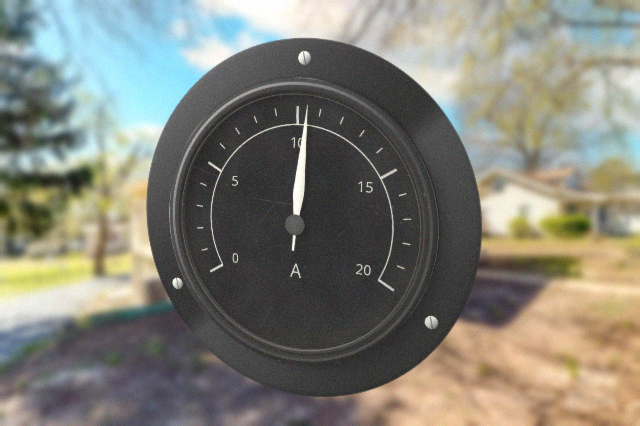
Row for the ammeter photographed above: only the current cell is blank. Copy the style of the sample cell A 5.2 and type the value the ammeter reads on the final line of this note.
A 10.5
